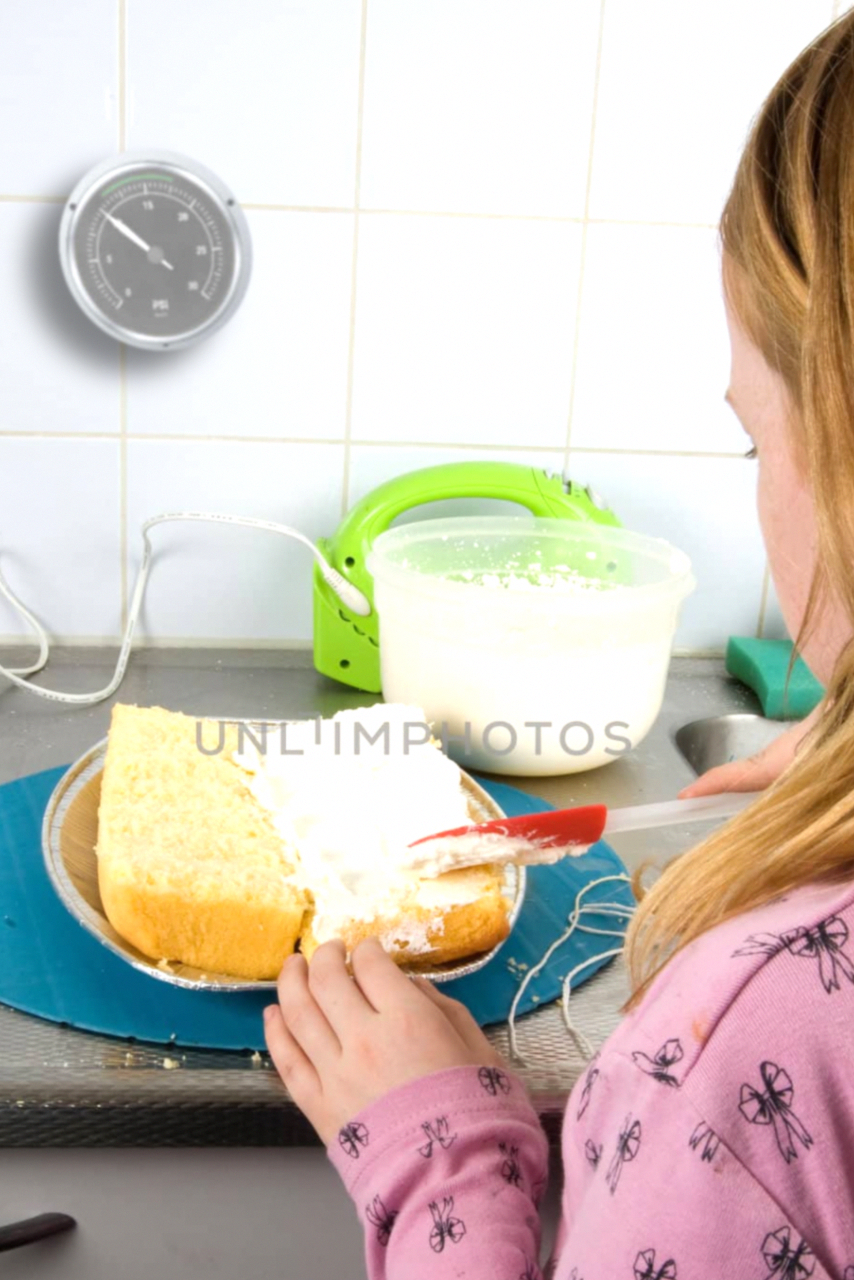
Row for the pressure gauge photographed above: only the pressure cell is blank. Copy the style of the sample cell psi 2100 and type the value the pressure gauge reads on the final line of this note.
psi 10
